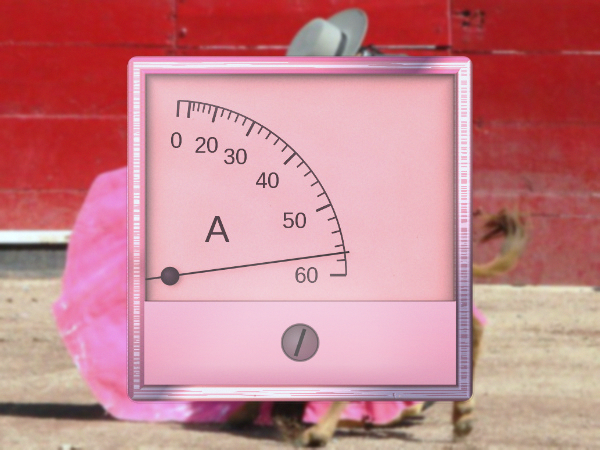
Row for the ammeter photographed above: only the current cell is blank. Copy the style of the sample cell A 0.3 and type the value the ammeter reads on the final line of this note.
A 57
